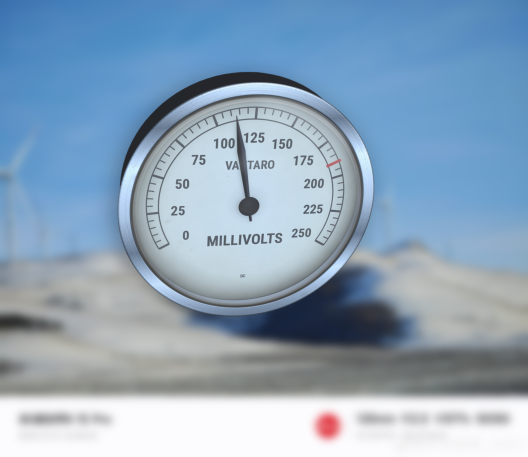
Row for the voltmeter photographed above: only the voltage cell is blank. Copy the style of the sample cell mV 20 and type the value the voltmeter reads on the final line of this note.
mV 112.5
